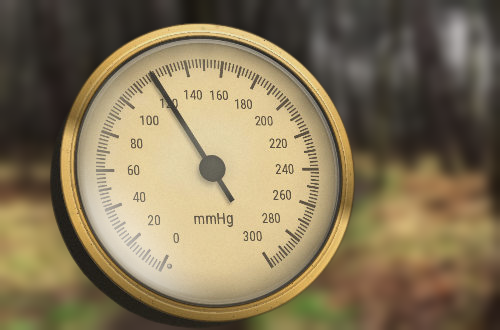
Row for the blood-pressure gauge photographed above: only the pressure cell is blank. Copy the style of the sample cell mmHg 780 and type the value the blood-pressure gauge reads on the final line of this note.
mmHg 120
